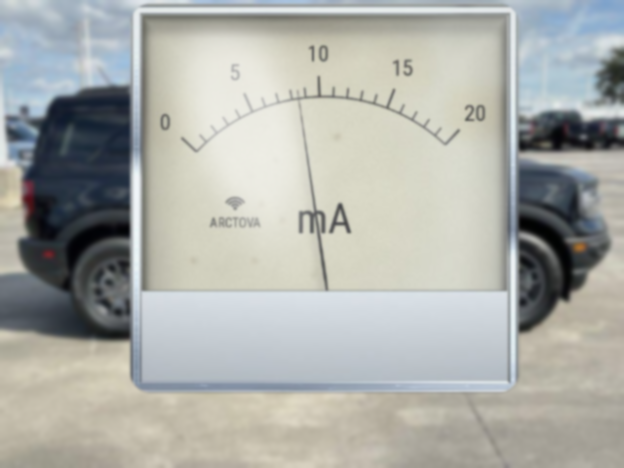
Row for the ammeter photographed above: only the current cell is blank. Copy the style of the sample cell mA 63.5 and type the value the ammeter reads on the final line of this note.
mA 8.5
